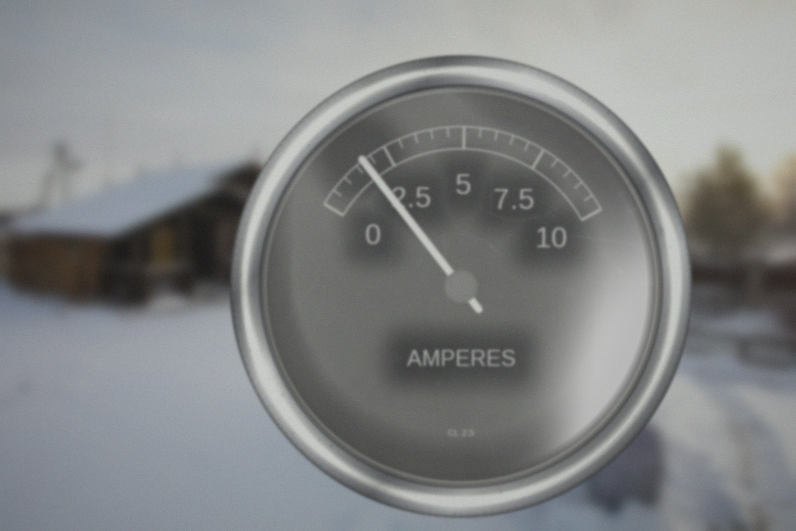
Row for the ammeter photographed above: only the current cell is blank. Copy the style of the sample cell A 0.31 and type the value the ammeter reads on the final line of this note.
A 1.75
